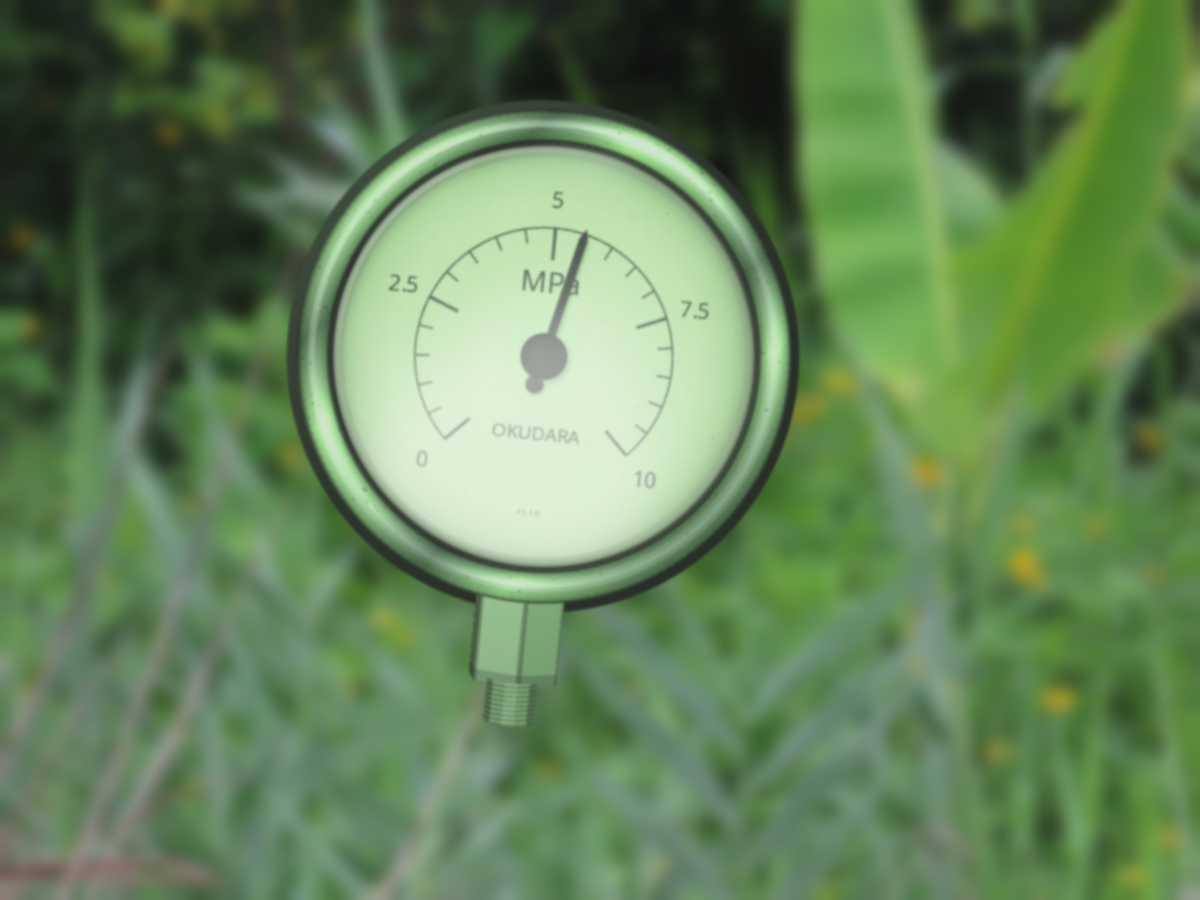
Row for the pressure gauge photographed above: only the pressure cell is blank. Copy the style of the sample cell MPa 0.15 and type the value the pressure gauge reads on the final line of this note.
MPa 5.5
